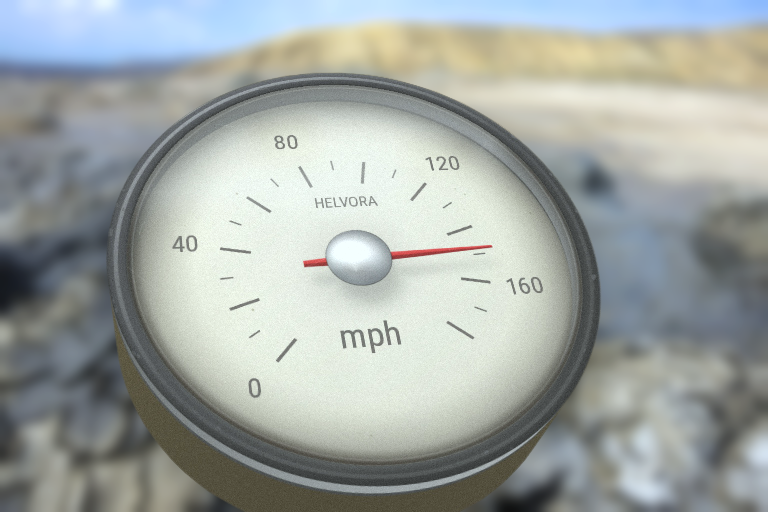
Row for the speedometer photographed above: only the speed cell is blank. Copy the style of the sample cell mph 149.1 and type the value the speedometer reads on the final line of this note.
mph 150
